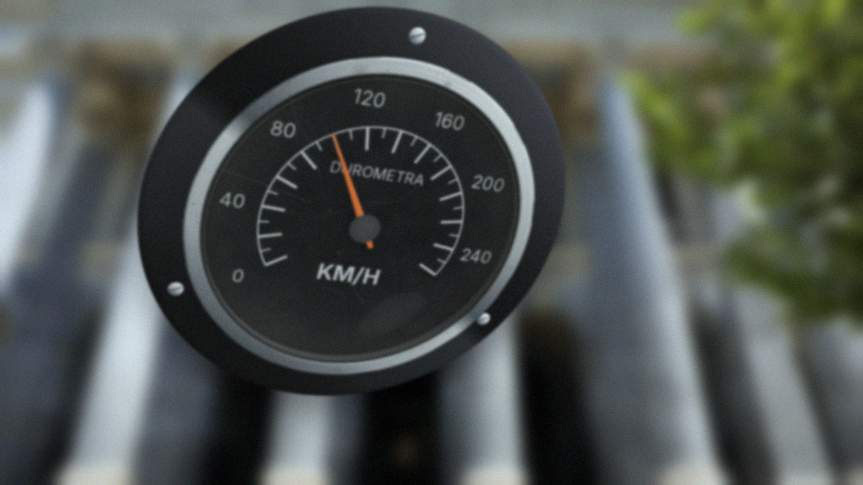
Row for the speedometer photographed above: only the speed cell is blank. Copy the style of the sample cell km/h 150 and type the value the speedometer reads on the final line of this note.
km/h 100
